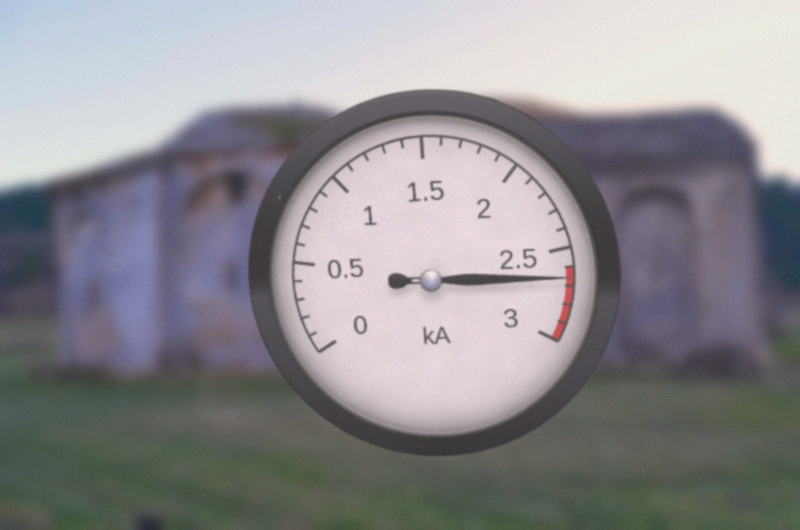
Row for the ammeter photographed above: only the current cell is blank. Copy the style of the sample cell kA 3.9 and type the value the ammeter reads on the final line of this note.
kA 2.65
